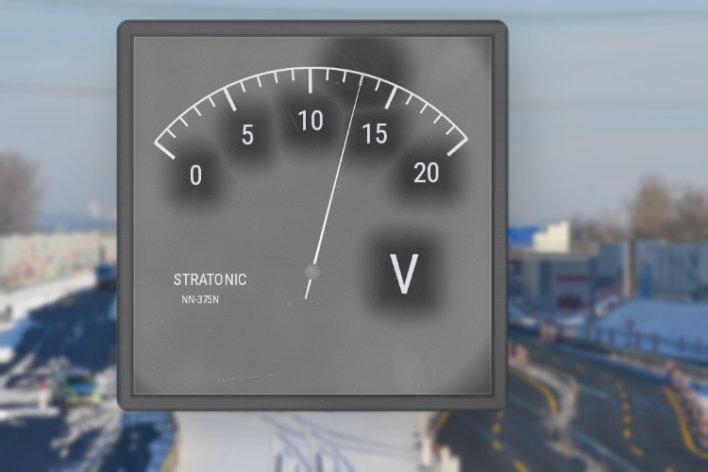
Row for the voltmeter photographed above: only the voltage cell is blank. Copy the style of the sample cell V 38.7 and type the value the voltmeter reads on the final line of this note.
V 13
